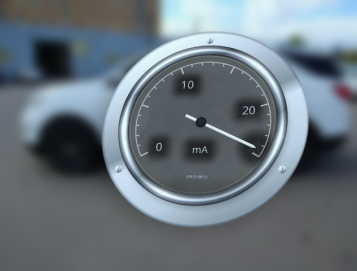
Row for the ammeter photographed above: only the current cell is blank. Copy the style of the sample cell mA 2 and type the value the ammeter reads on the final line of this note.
mA 24.5
